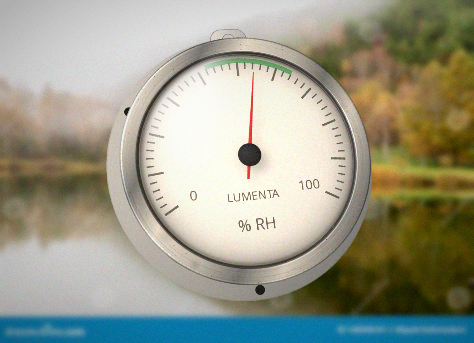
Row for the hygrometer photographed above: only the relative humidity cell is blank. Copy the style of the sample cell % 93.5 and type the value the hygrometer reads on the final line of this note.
% 54
